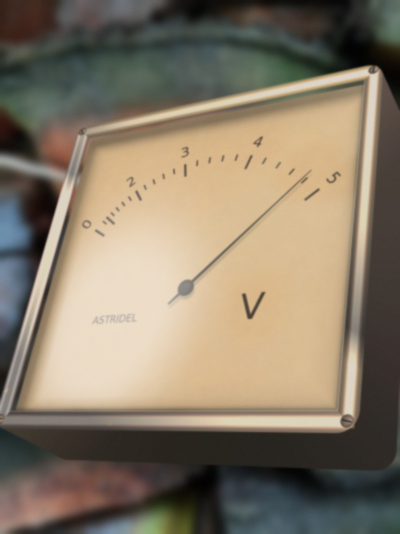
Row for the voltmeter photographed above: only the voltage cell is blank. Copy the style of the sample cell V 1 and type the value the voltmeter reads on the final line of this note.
V 4.8
